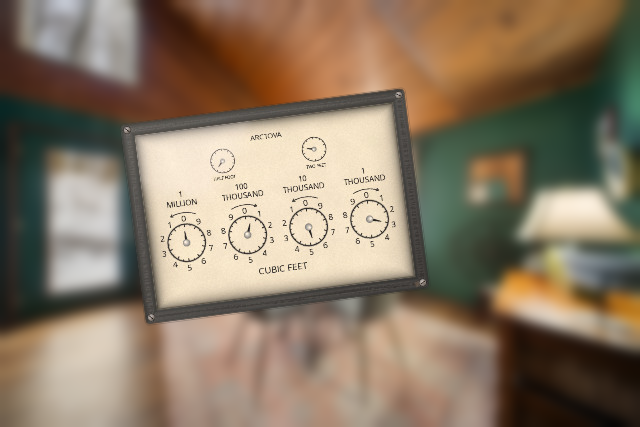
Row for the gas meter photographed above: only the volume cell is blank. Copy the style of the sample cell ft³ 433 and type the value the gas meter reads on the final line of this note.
ft³ 5300
